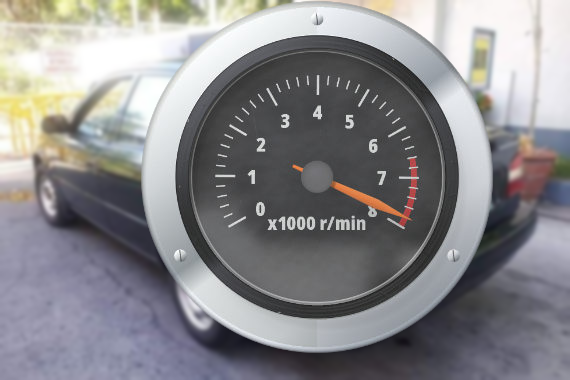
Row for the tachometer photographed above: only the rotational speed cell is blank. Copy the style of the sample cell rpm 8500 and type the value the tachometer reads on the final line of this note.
rpm 7800
